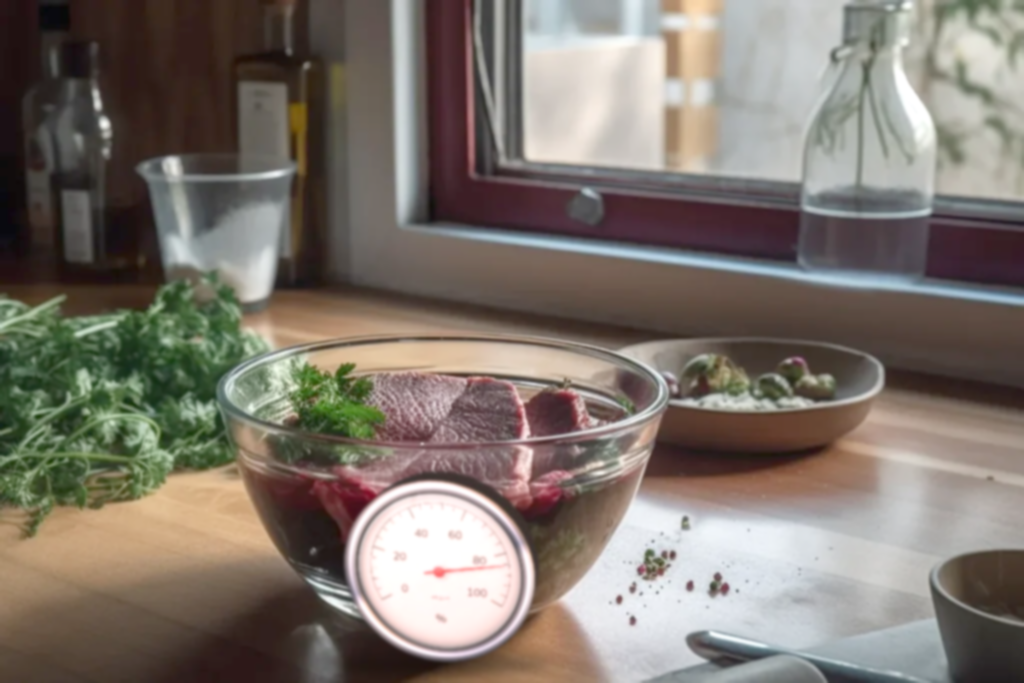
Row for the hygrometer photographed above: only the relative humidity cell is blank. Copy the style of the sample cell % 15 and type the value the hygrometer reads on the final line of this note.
% 84
